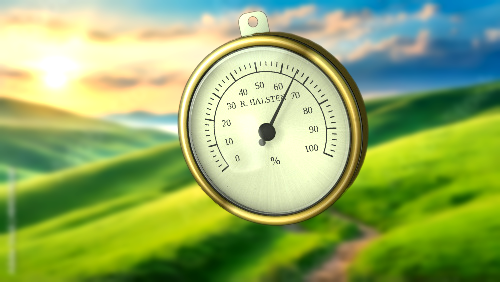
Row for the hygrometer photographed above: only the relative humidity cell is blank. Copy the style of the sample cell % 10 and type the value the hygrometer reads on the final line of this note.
% 66
